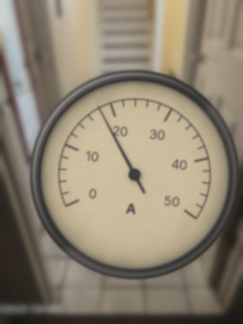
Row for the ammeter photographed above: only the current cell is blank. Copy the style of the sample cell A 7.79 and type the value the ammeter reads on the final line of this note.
A 18
